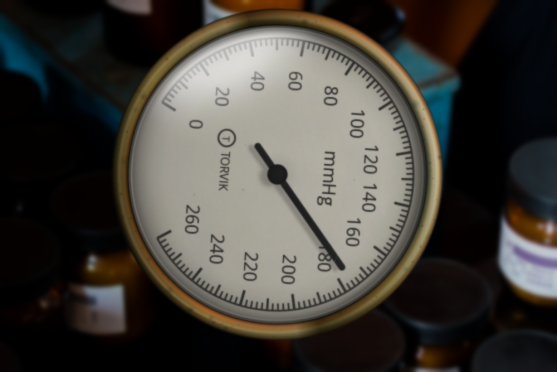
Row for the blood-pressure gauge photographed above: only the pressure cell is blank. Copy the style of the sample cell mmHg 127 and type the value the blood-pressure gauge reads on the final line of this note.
mmHg 176
